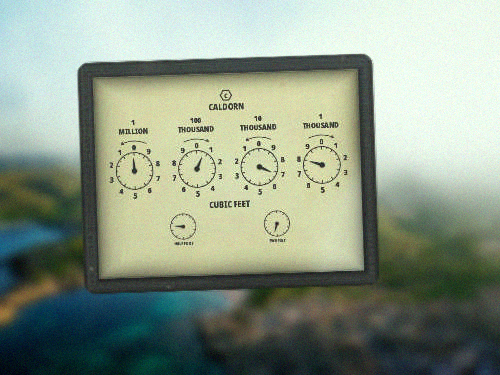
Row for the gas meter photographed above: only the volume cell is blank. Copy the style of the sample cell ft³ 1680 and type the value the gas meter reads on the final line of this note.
ft³ 6800
